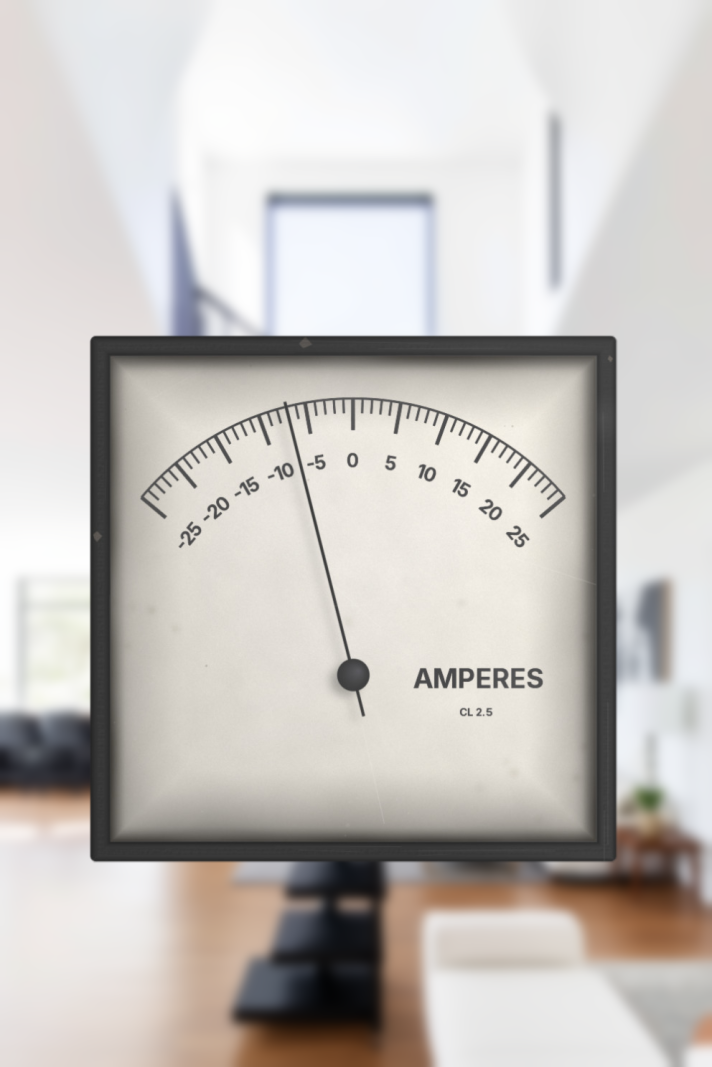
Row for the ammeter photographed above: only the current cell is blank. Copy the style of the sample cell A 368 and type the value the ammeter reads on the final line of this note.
A -7
